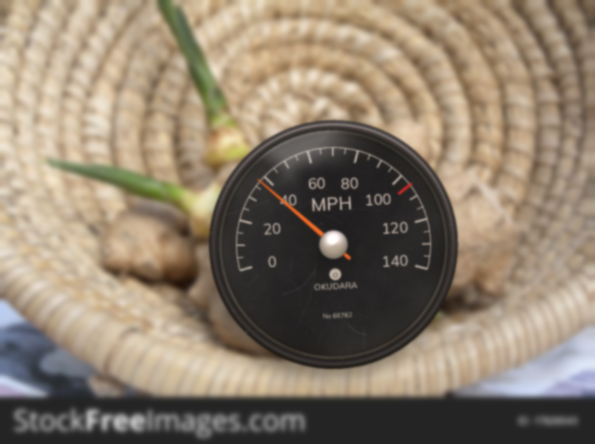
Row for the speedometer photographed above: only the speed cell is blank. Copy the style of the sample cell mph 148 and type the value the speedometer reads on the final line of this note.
mph 37.5
